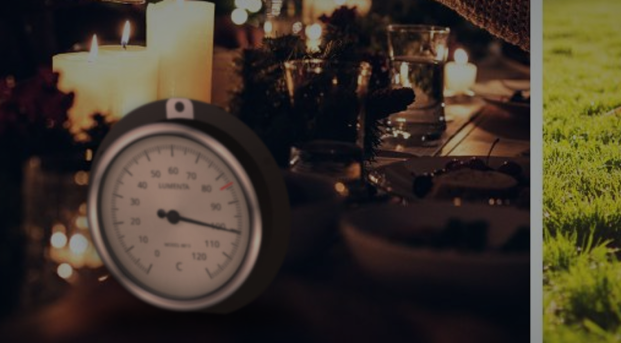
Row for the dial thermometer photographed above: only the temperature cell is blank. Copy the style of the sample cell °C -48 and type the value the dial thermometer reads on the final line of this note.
°C 100
